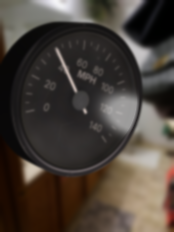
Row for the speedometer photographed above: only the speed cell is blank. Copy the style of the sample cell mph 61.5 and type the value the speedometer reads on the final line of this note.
mph 40
